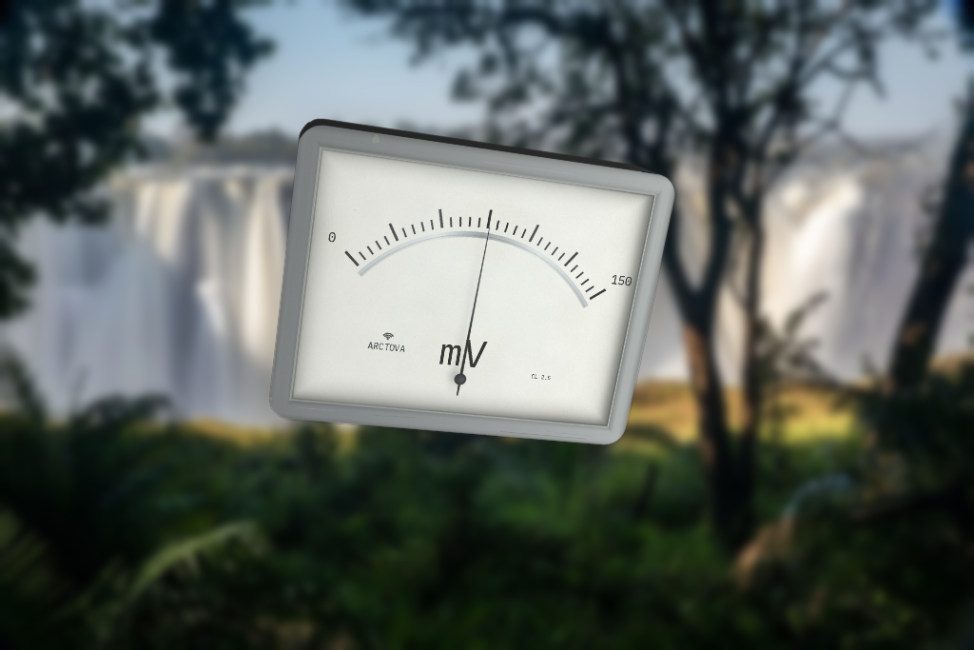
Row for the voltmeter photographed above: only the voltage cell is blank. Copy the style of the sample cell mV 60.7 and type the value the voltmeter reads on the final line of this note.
mV 75
